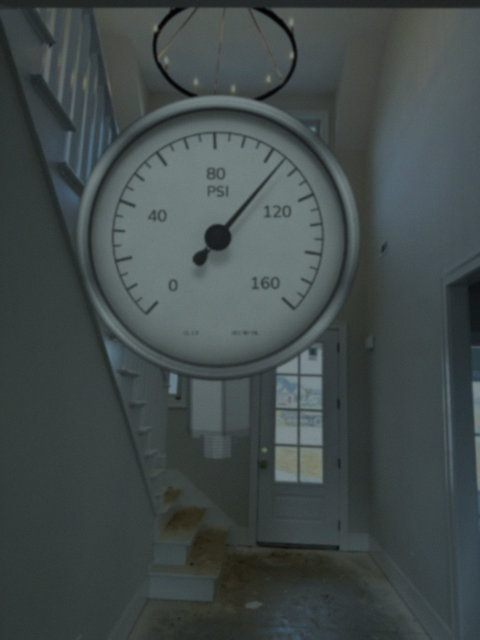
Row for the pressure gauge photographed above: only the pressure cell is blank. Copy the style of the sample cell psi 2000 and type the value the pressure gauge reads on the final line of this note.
psi 105
